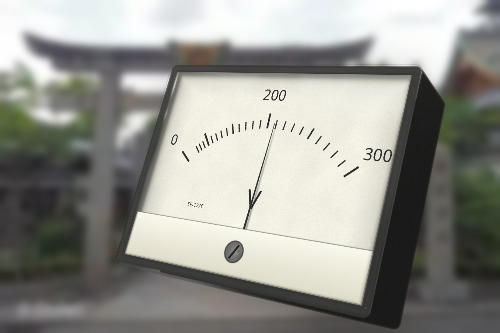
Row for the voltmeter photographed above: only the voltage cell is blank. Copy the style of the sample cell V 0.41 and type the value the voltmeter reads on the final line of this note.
V 210
